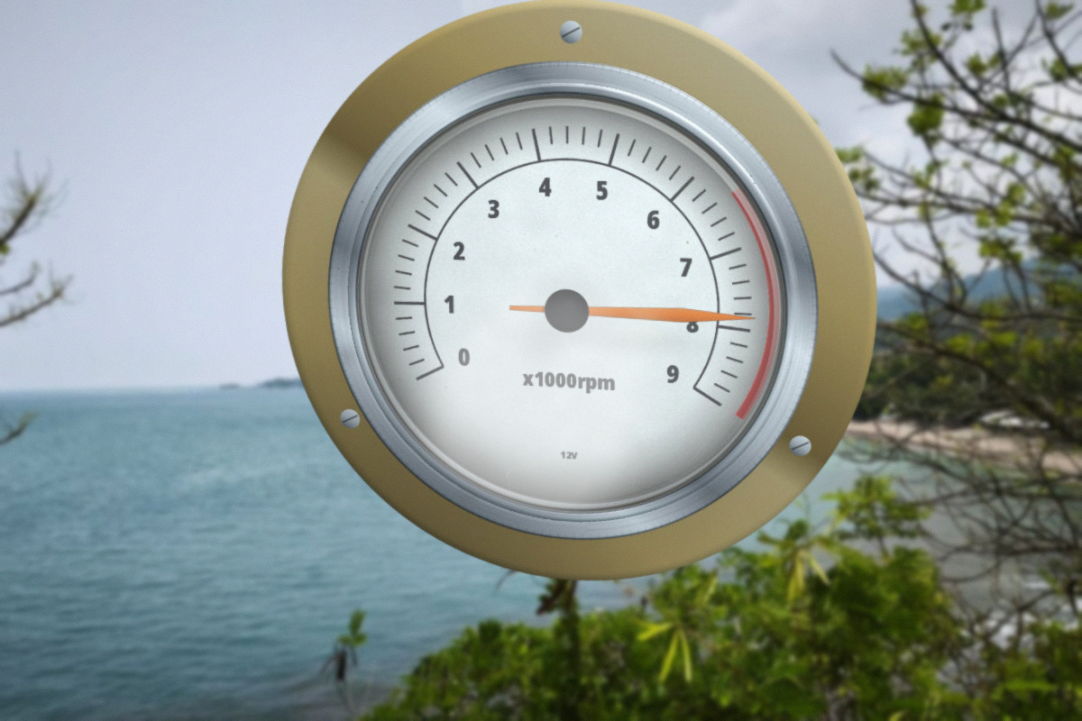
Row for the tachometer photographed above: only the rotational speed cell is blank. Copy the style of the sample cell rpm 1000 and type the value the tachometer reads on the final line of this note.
rpm 7800
